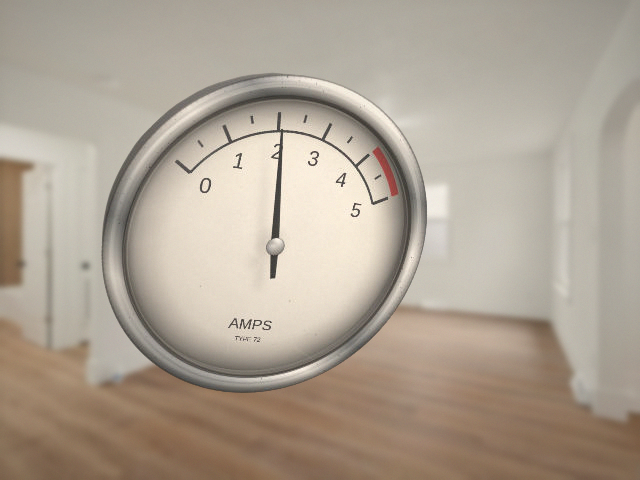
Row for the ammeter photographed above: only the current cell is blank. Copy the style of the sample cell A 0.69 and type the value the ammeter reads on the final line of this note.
A 2
